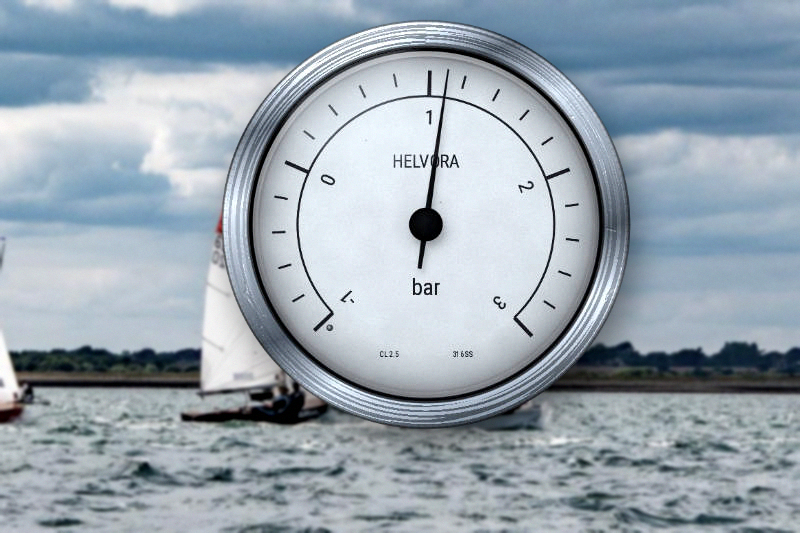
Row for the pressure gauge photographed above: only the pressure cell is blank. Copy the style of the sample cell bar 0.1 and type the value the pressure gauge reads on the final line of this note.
bar 1.1
